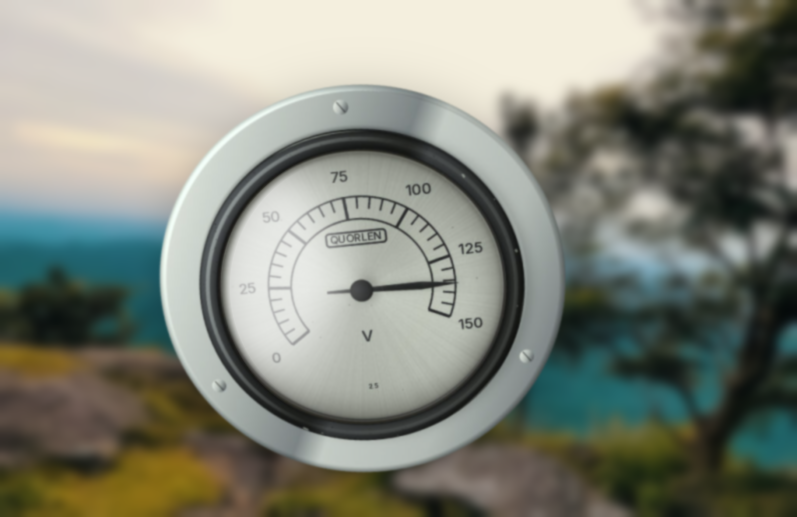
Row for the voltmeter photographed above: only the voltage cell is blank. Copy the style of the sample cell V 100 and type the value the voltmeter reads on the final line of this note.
V 135
